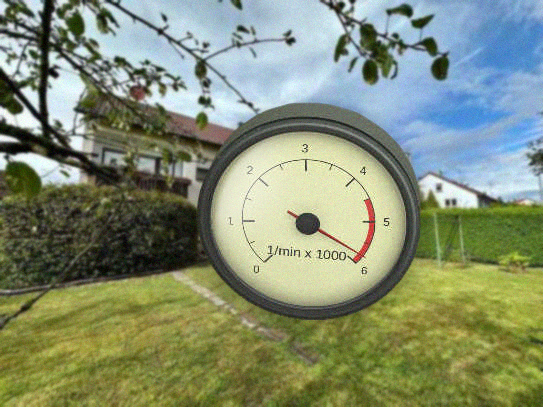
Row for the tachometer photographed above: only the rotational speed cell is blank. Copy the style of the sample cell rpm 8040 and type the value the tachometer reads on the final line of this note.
rpm 5750
